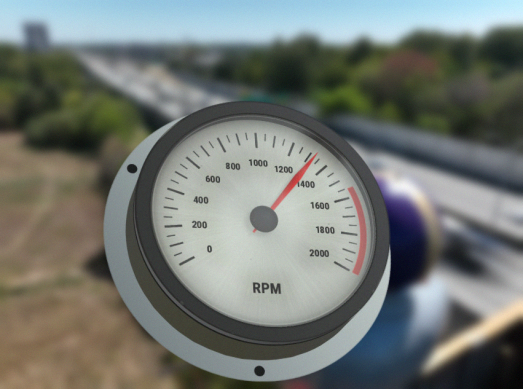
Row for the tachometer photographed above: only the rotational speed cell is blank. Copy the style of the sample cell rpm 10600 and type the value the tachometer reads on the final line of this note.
rpm 1325
